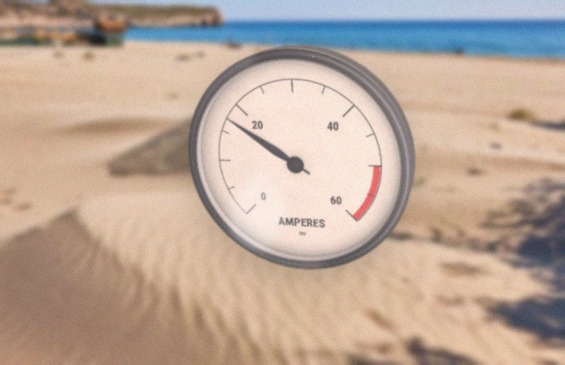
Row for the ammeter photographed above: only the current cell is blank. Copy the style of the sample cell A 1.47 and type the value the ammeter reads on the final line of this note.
A 17.5
